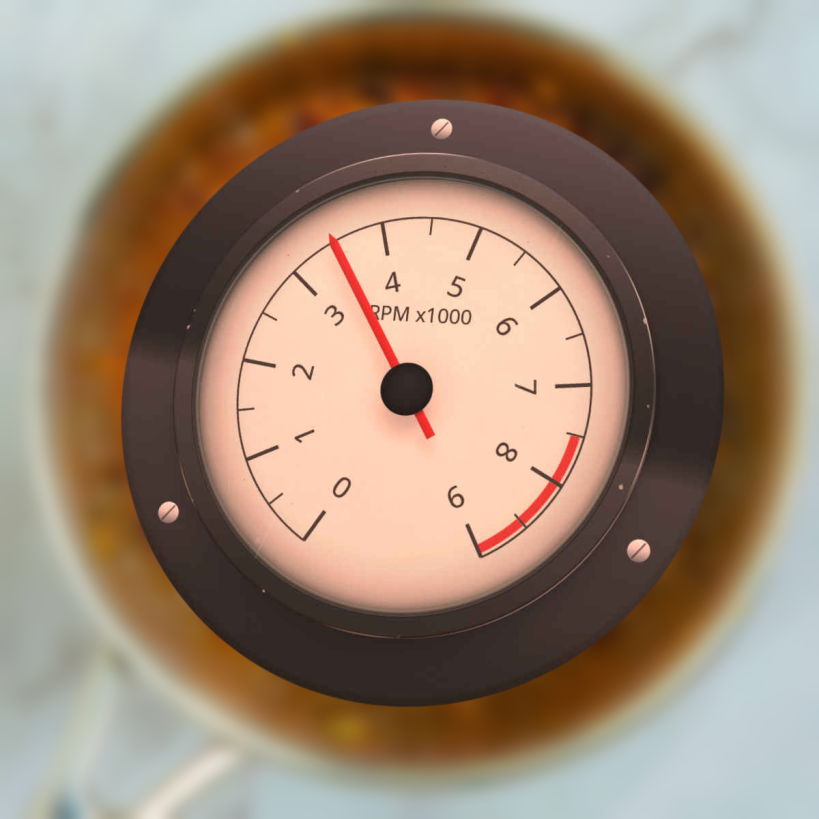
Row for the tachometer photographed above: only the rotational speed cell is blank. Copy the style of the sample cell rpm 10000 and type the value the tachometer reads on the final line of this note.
rpm 3500
